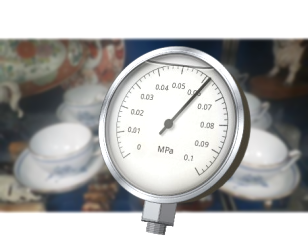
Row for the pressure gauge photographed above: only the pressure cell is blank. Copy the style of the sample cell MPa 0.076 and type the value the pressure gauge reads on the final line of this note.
MPa 0.062
